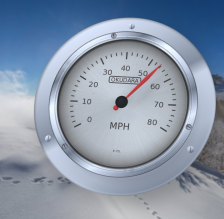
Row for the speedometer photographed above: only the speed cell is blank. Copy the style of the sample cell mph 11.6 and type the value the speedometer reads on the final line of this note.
mph 54
